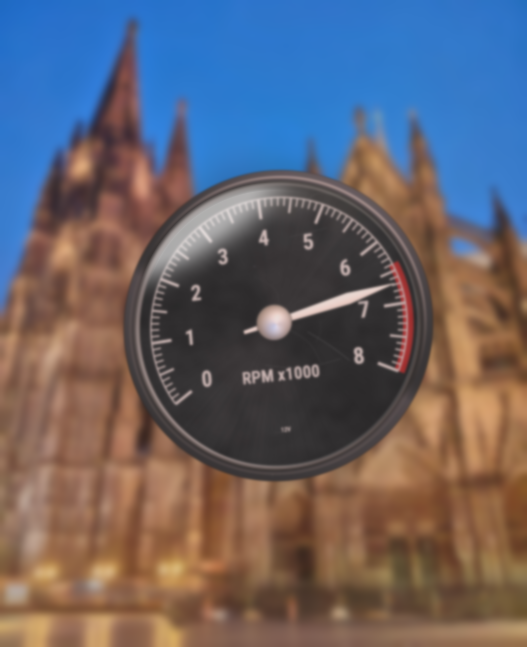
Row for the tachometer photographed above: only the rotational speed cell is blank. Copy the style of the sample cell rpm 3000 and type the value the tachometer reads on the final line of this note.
rpm 6700
